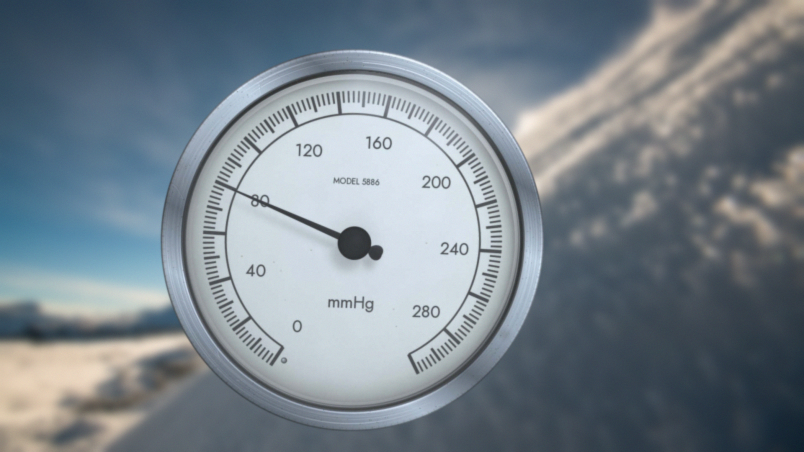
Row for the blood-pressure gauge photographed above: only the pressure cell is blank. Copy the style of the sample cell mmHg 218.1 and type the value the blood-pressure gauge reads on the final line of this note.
mmHg 80
